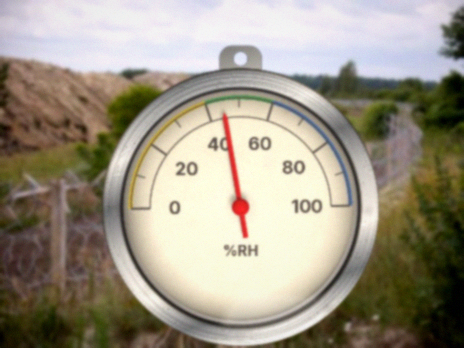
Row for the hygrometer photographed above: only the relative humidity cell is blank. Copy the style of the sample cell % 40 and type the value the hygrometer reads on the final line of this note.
% 45
